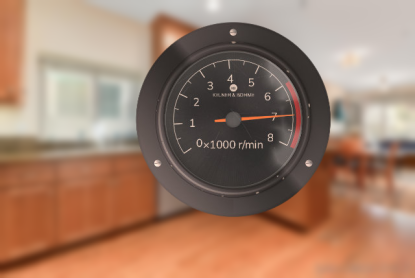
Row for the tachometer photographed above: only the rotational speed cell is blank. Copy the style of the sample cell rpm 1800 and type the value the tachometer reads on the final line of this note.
rpm 7000
